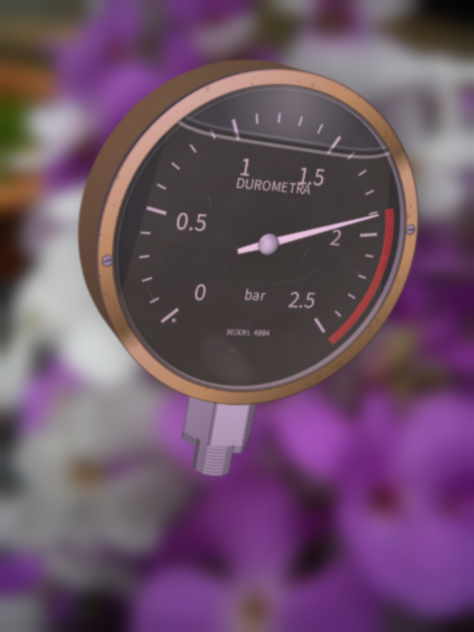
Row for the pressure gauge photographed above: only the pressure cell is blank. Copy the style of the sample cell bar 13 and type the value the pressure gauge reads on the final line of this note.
bar 1.9
